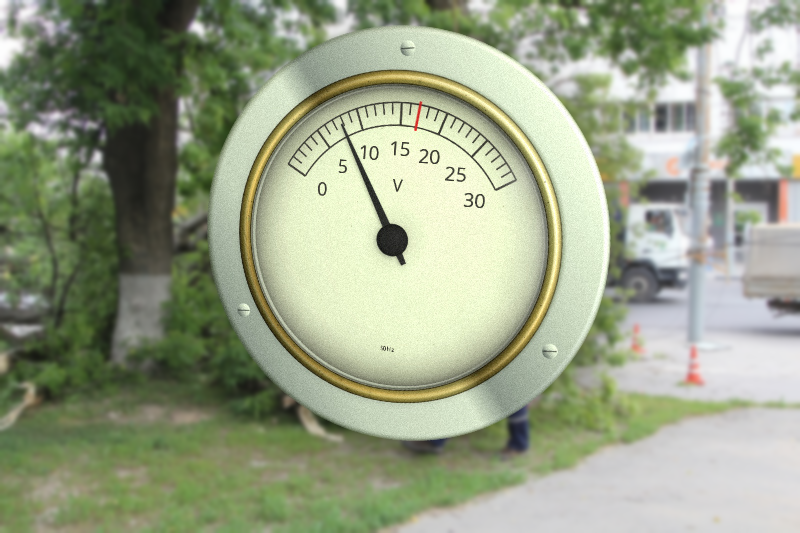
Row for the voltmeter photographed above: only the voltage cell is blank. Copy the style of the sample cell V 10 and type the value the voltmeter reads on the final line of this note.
V 8
